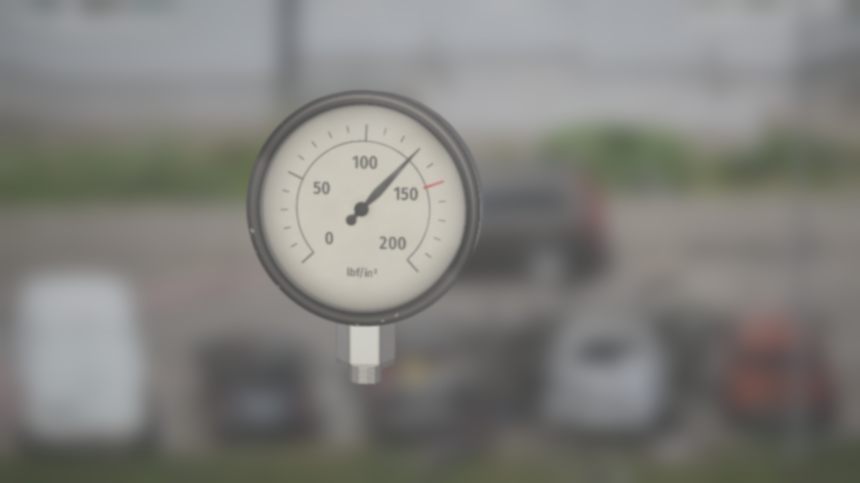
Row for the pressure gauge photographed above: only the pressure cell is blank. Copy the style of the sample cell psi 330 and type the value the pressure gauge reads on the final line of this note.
psi 130
